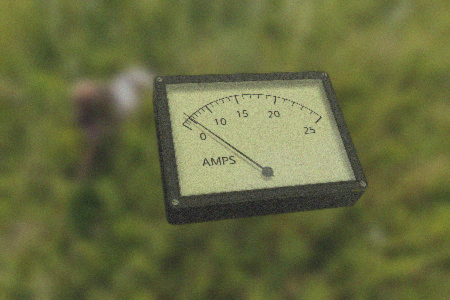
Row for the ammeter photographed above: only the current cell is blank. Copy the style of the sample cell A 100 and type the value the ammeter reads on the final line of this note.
A 5
